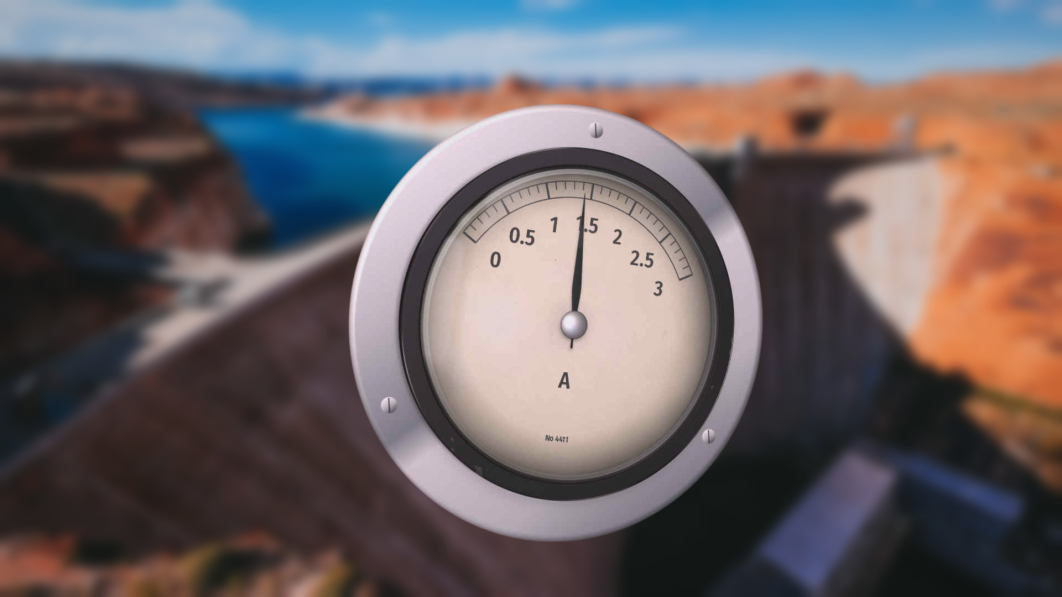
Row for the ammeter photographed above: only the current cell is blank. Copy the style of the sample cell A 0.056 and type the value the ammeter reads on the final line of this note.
A 1.4
